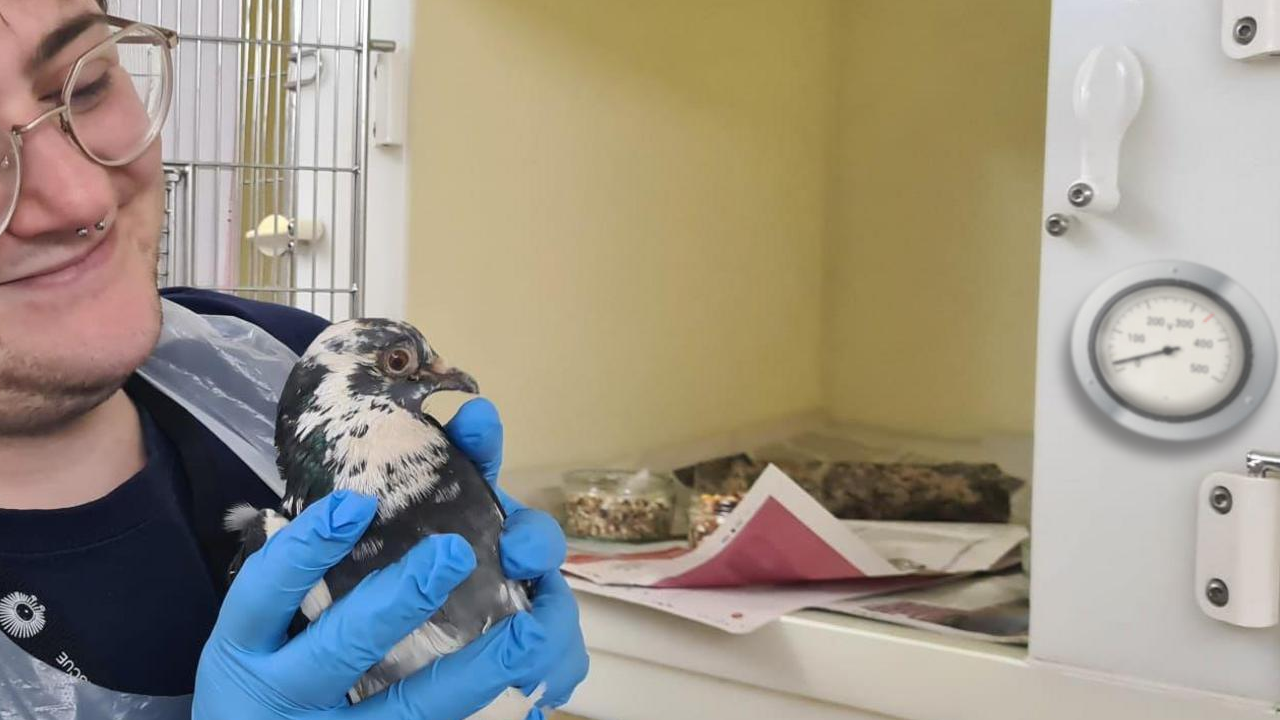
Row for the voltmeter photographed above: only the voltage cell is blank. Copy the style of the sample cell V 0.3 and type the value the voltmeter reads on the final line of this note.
V 20
